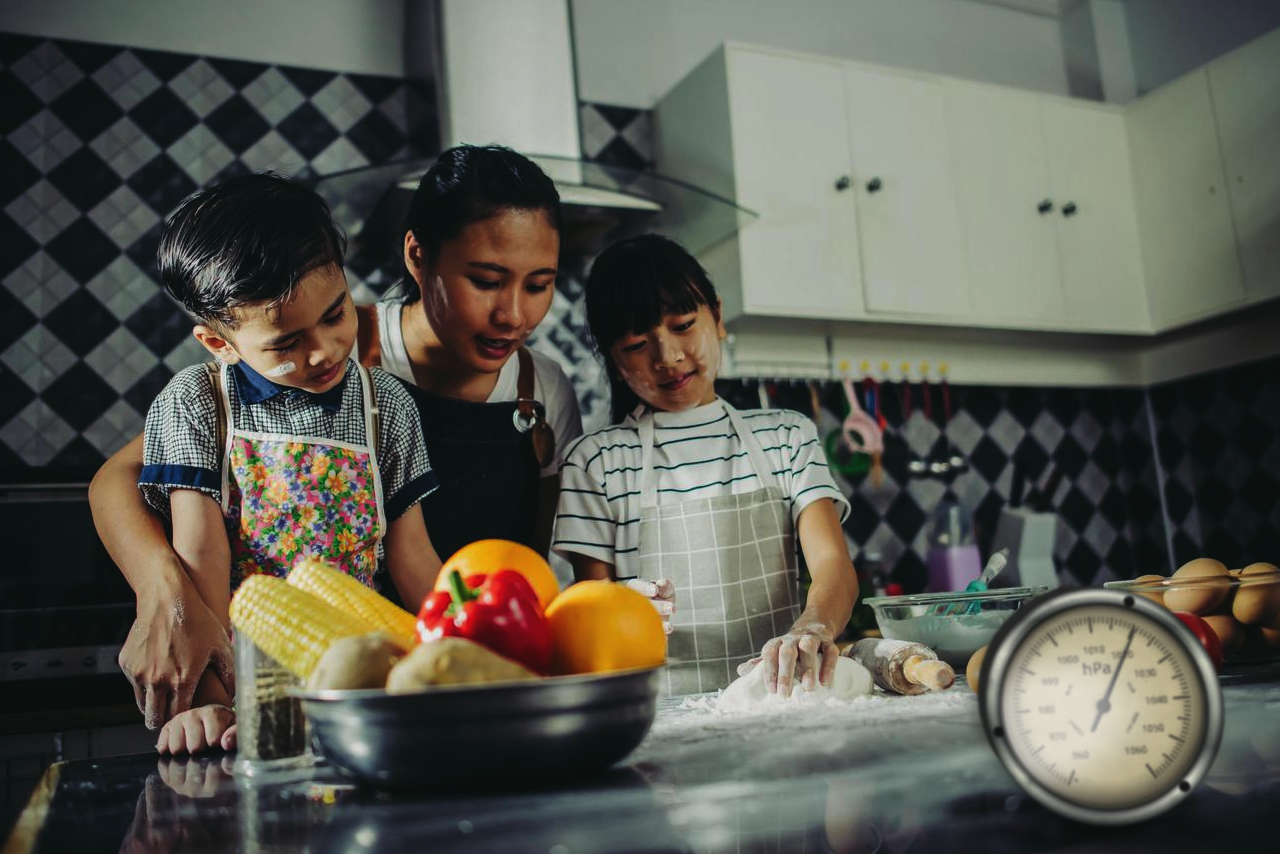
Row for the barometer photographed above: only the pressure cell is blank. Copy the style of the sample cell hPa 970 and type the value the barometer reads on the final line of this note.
hPa 1020
